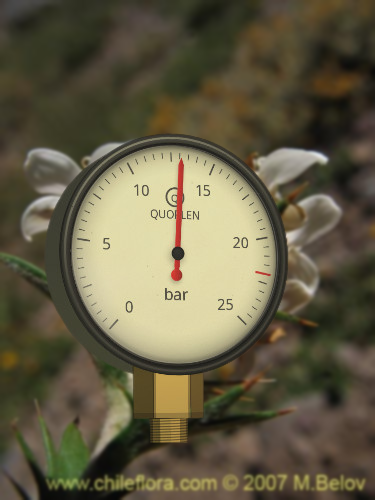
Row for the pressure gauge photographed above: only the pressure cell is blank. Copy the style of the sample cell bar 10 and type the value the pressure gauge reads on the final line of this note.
bar 13
